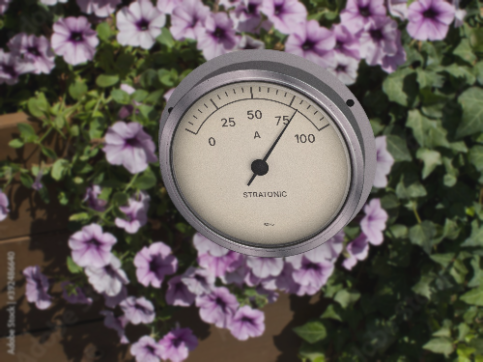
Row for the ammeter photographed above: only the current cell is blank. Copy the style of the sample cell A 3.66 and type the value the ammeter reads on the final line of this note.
A 80
